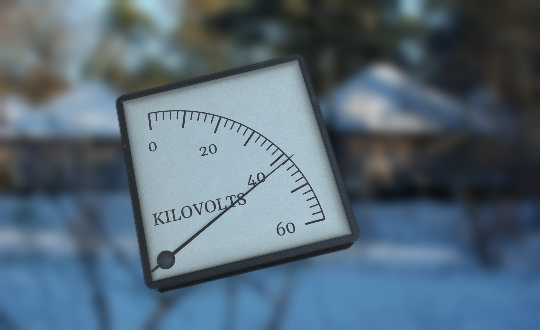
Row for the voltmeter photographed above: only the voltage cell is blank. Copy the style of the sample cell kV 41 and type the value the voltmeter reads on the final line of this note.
kV 42
